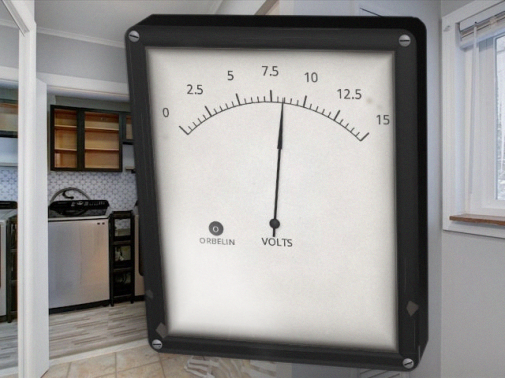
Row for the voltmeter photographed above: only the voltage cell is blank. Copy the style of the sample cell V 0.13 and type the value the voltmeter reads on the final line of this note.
V 8.5
